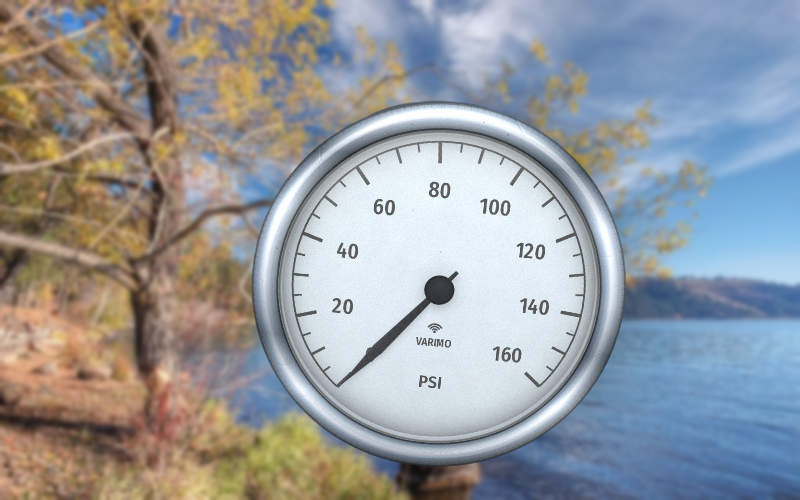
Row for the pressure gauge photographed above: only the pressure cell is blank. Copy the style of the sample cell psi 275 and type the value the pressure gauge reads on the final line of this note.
psi 0
